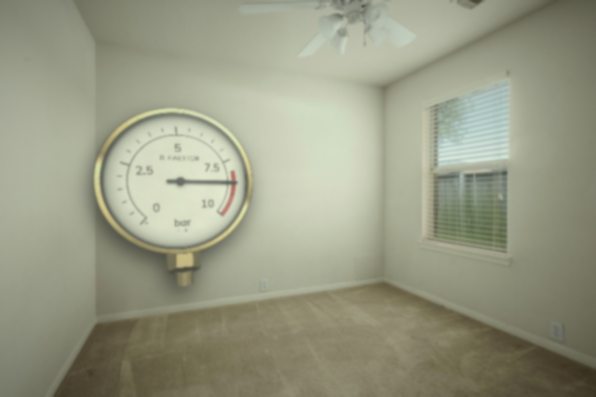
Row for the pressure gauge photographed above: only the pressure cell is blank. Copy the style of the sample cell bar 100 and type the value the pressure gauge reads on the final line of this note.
bar 8.5
